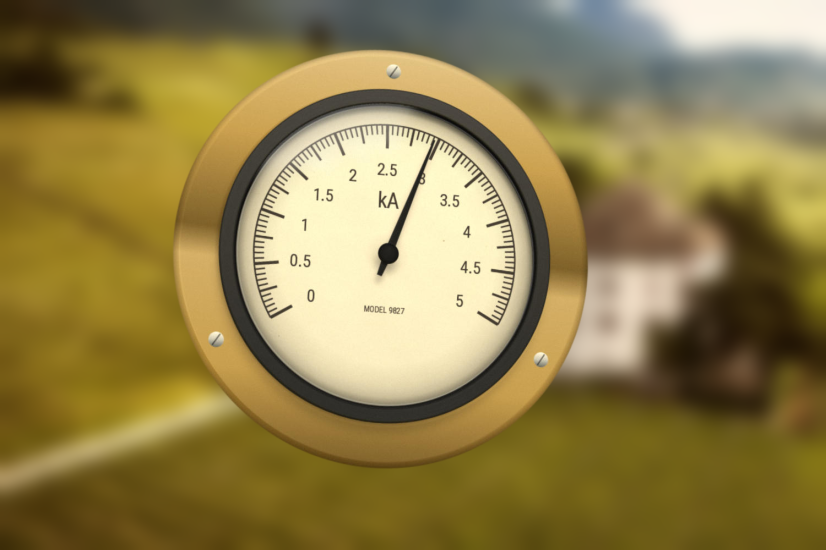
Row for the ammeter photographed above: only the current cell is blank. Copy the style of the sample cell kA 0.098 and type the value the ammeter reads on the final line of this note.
kA 2.95
